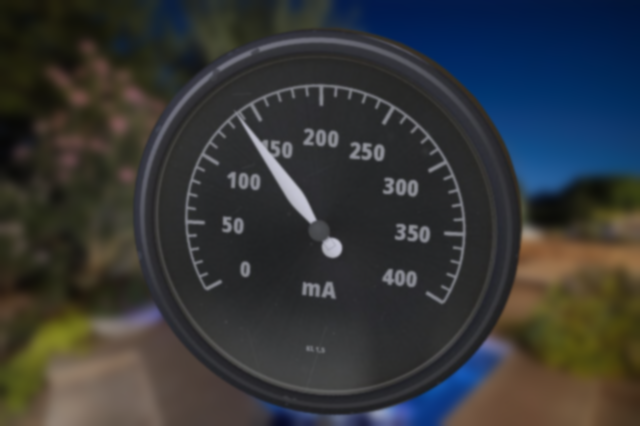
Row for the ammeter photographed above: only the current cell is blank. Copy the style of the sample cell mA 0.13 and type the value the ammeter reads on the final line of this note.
mA 140
